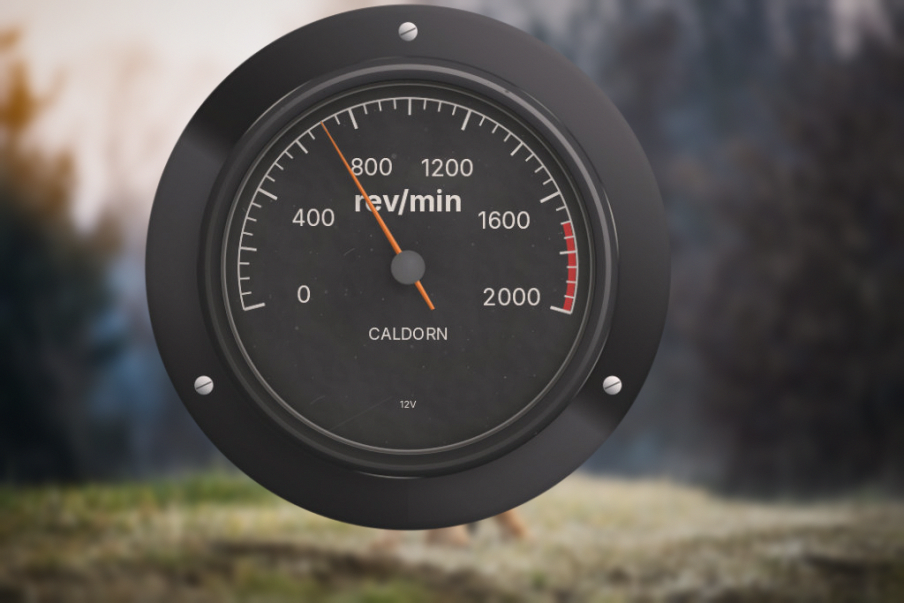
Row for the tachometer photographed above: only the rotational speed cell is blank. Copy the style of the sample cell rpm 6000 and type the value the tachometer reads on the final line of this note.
rpm 700
